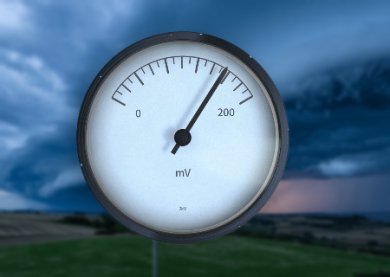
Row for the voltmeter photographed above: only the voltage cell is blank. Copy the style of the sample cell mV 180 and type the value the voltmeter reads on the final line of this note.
mV 155
